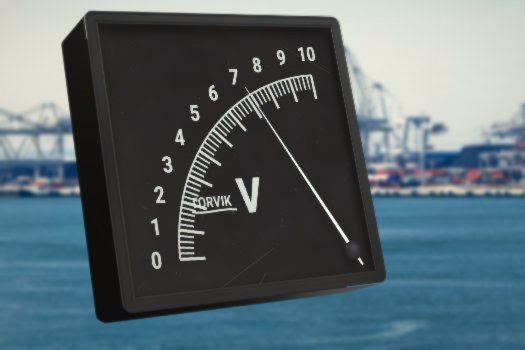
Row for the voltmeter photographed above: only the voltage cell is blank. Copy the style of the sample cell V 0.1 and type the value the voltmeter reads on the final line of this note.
V 7
